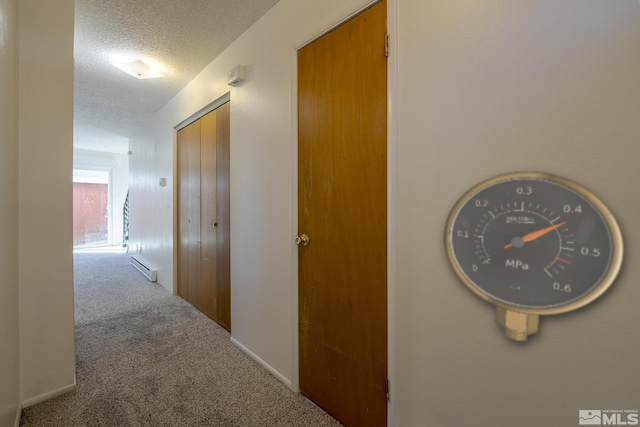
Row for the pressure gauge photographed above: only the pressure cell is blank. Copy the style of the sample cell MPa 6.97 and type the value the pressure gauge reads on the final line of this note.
MPa 0.42
